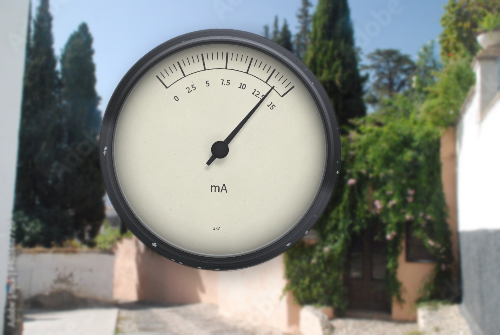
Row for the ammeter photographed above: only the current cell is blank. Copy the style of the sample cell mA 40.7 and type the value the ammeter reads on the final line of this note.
mA 13.5
